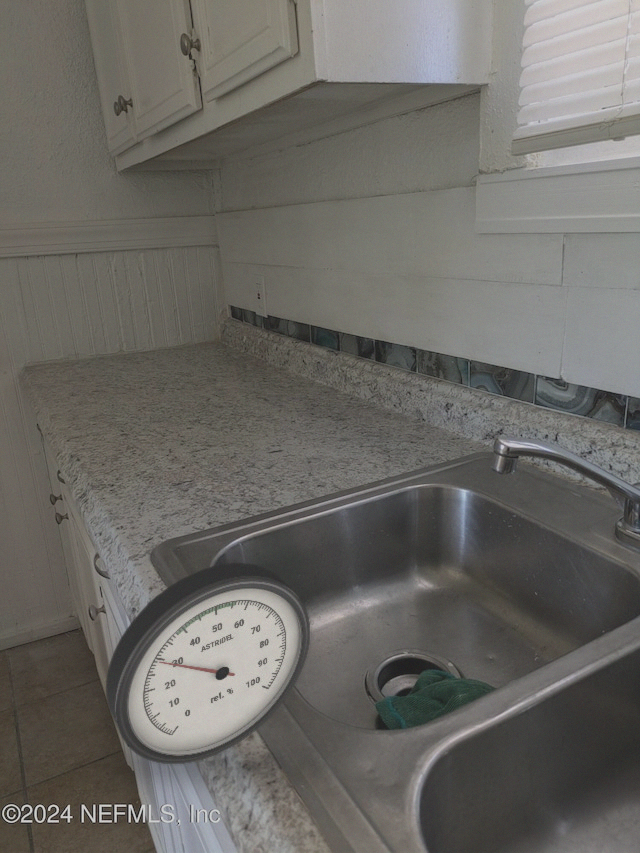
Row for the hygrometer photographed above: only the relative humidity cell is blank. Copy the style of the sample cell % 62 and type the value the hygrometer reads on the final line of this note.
% 30
